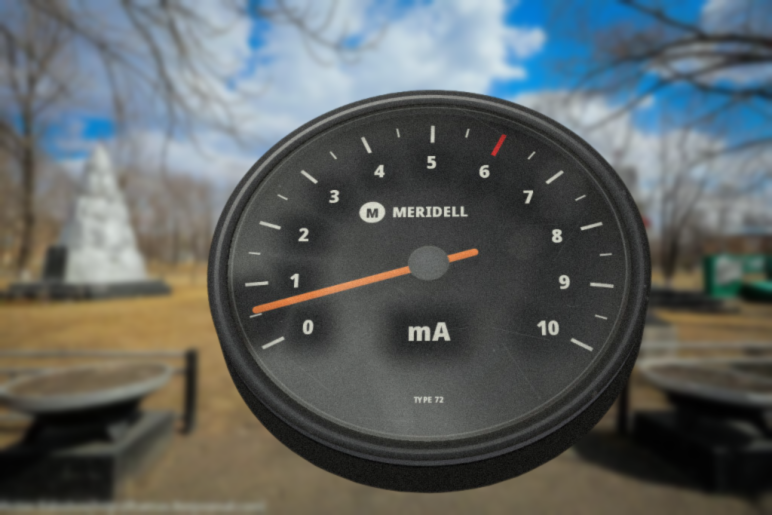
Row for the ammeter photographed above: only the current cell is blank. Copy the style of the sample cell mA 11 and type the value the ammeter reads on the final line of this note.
mA 0.5
